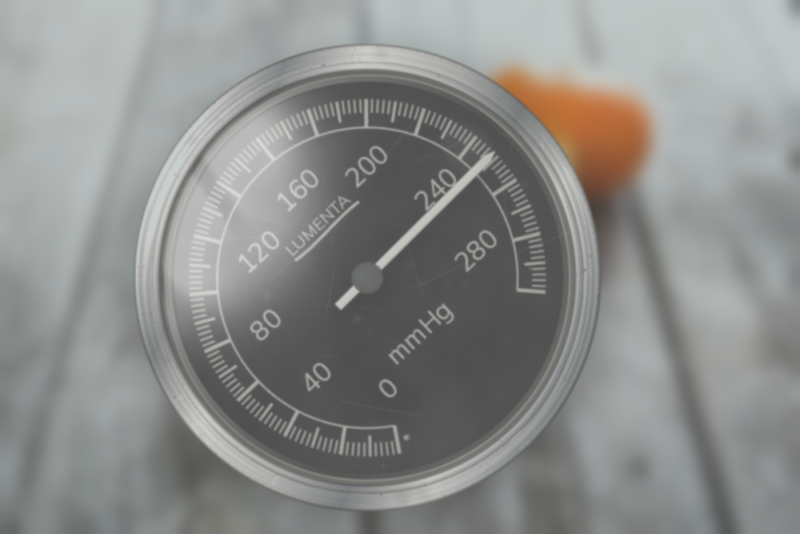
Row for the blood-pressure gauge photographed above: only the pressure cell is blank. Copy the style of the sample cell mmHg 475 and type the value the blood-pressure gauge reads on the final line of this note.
mmHg 248
